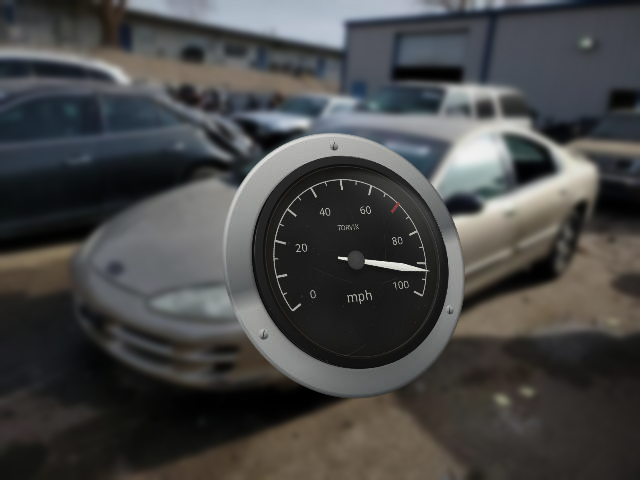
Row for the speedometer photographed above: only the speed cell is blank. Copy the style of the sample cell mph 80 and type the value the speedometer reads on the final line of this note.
mph 92.5
